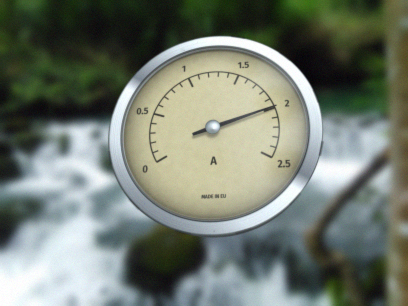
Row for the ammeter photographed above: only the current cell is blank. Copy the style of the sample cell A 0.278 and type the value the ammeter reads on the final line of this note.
A 2
